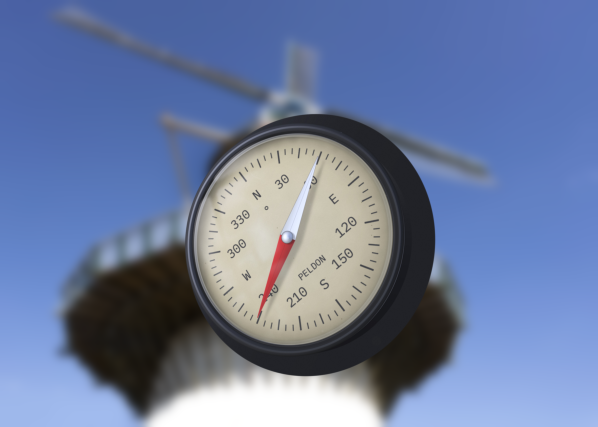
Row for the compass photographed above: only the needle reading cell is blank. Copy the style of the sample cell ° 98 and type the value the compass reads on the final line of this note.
° 240
